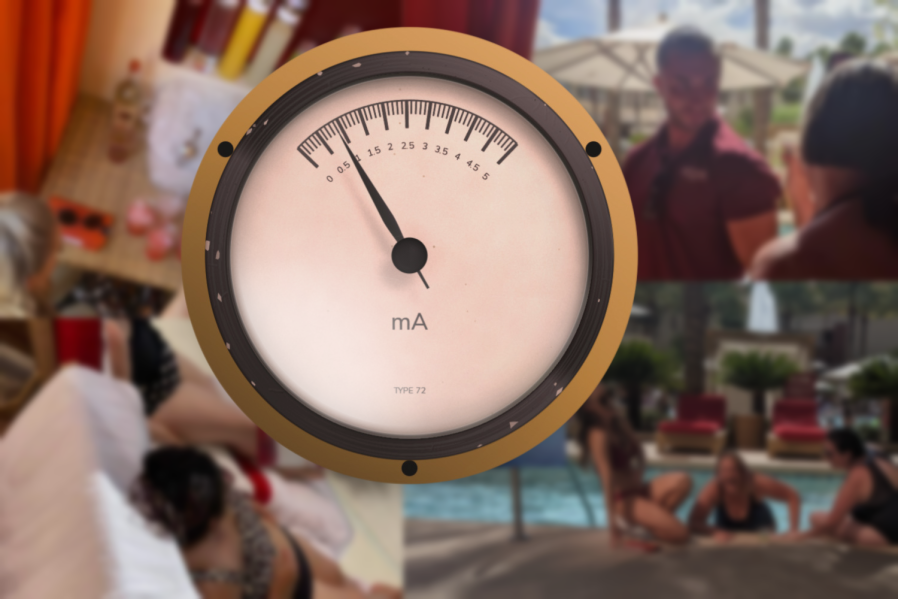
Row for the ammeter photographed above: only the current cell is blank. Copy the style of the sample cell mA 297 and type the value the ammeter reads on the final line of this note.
mA 0.9
